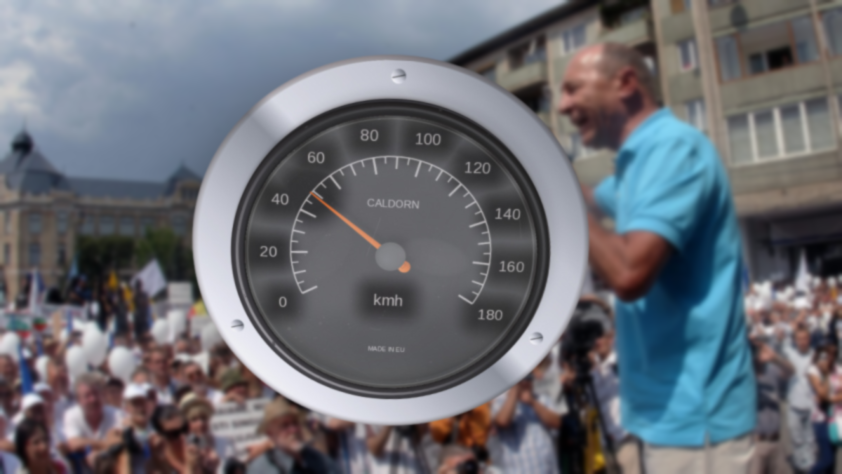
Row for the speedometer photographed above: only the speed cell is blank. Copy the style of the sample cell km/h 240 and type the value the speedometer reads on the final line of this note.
km/h 50
